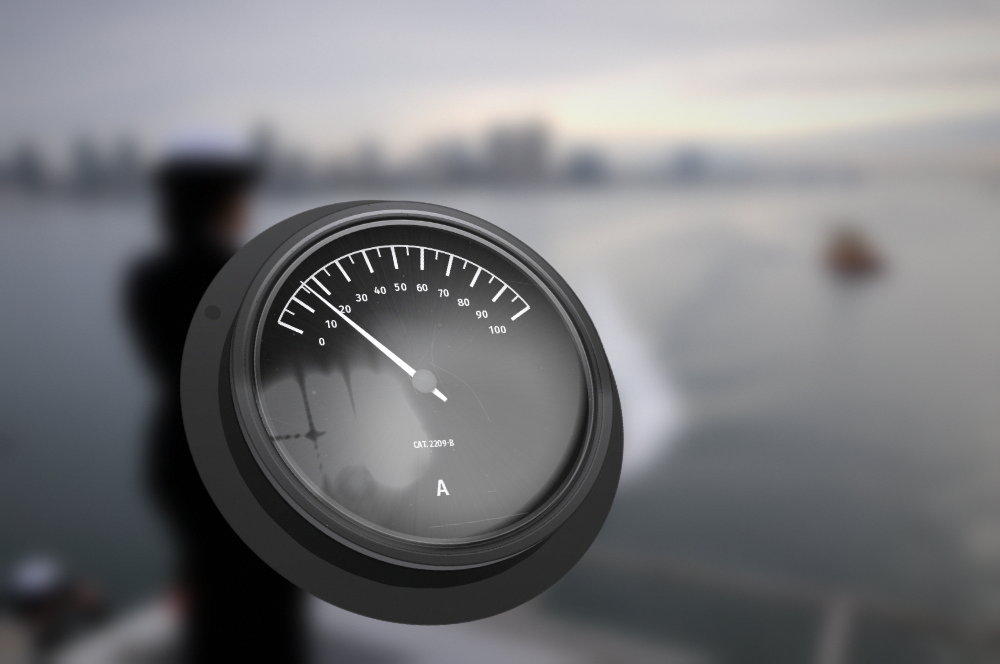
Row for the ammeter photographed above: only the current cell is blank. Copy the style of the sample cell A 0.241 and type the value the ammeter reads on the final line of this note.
A 15
